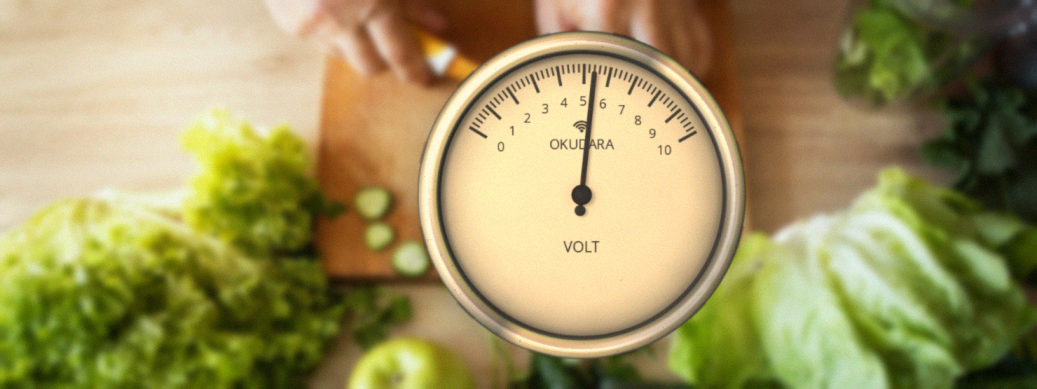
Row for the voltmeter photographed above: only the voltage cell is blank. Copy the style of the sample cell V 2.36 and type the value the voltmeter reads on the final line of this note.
V 5.4
